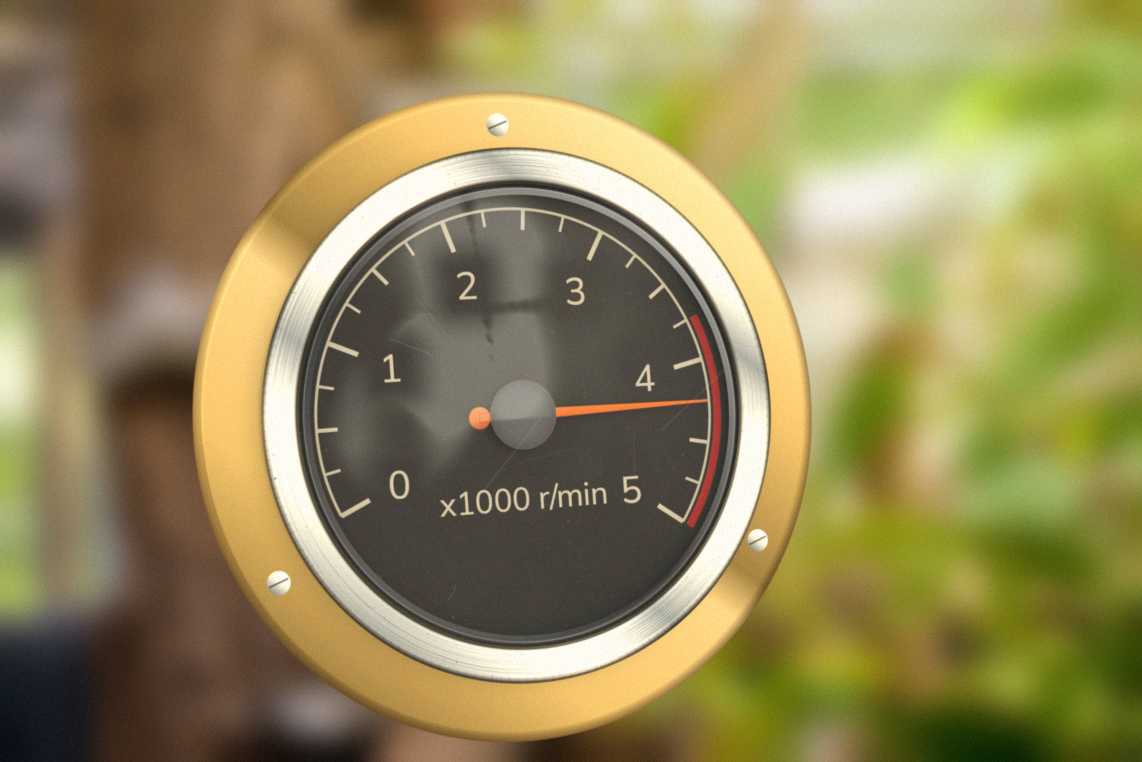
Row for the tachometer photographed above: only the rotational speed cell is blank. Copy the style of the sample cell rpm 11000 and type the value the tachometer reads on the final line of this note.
rpm 4250
